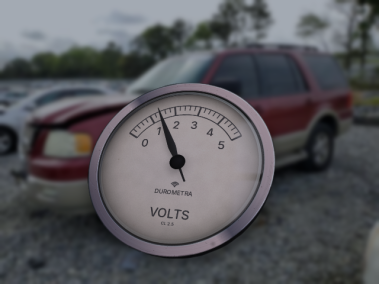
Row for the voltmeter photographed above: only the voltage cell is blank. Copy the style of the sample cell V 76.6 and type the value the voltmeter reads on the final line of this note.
V 1.4
